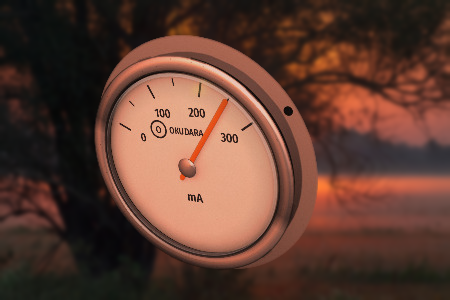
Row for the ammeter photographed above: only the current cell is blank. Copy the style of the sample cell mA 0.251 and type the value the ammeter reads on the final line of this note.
mA 250
